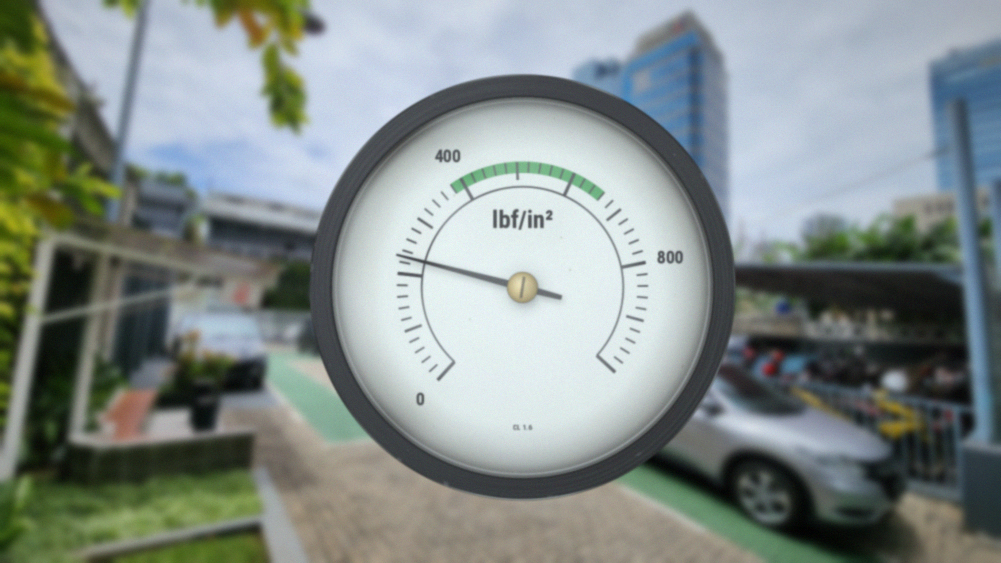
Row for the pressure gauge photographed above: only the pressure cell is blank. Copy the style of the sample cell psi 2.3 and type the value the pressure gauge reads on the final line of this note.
psi 230
